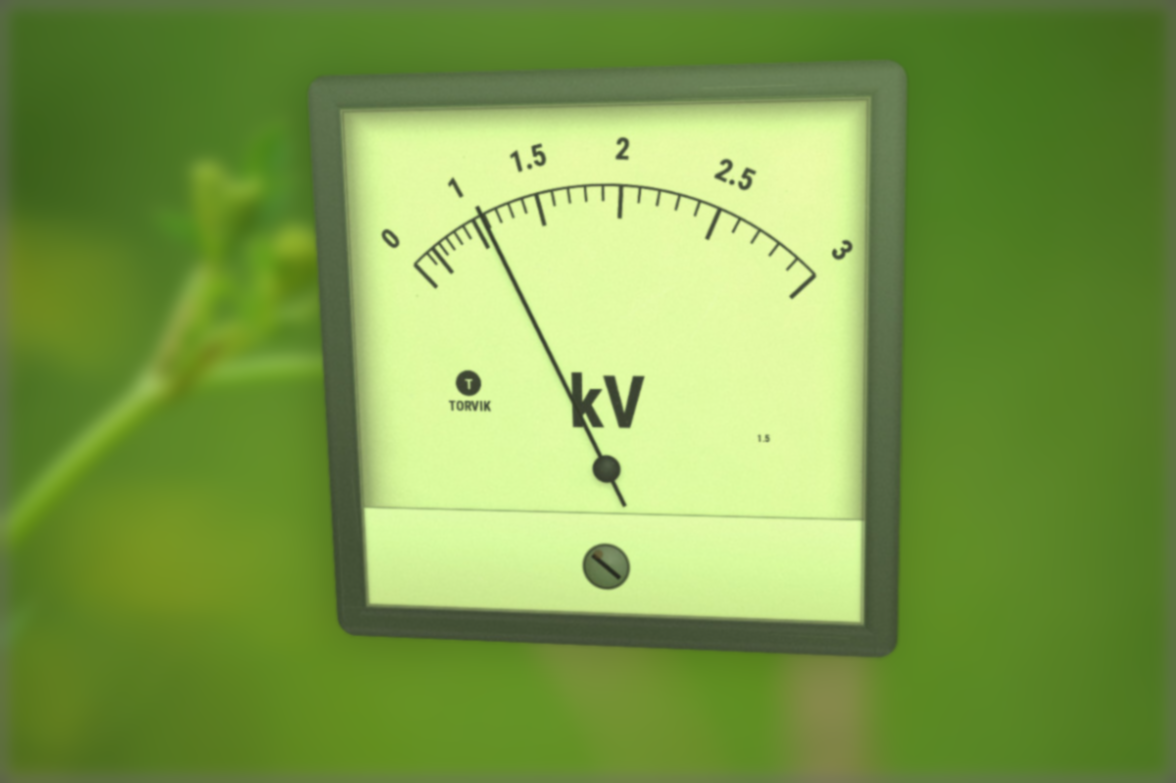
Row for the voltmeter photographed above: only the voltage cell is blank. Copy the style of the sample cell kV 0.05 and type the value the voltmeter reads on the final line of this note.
kV 1.1
